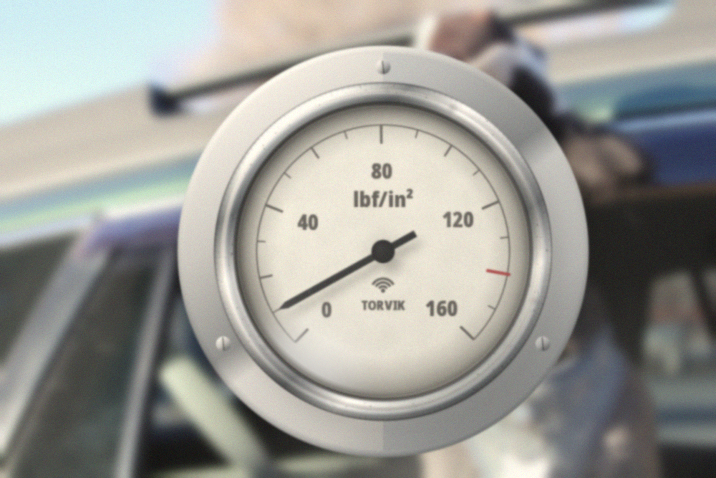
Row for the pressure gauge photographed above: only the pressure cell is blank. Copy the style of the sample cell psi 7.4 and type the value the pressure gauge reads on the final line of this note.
psi 10
